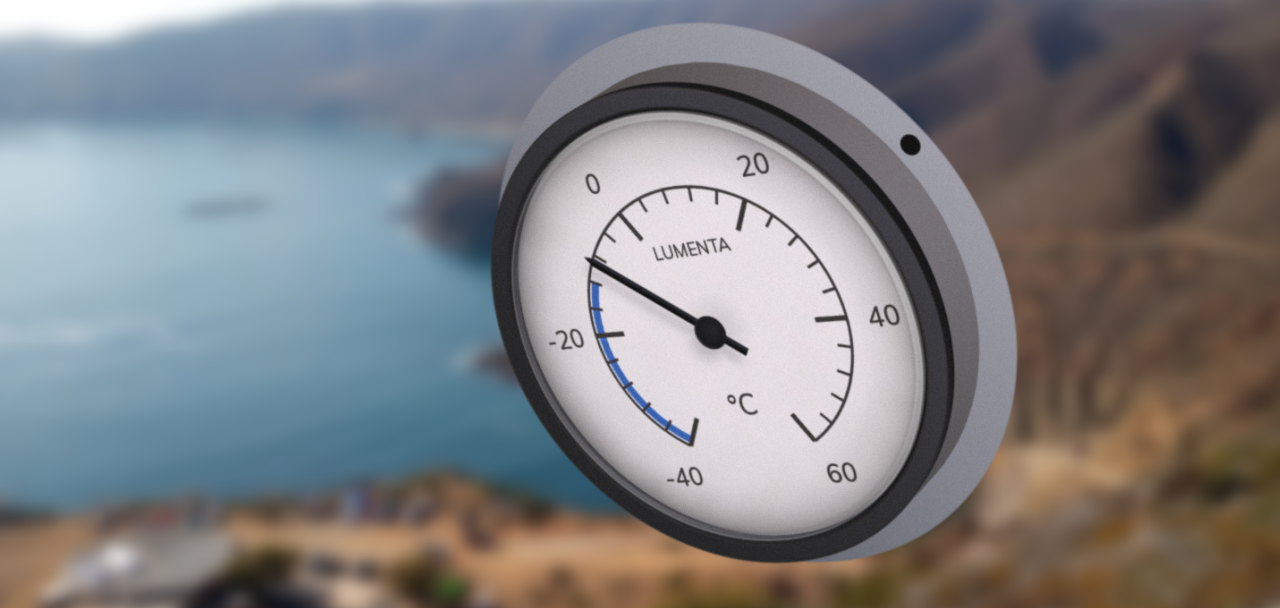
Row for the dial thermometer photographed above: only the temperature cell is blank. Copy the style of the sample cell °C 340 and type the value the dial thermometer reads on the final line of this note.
°C -8
